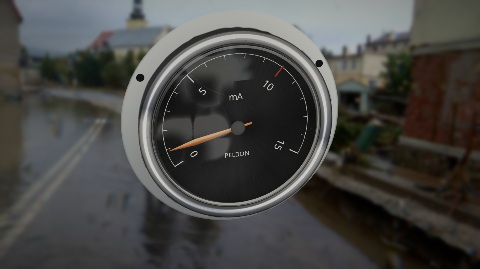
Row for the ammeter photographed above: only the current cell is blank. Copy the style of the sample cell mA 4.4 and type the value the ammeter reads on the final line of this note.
mA 1
